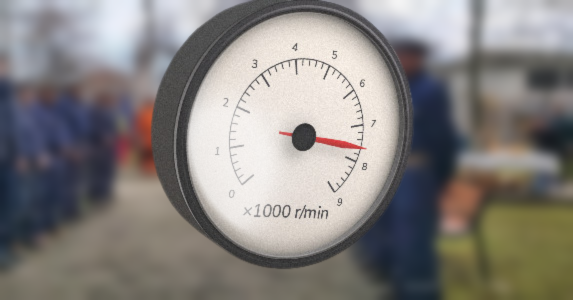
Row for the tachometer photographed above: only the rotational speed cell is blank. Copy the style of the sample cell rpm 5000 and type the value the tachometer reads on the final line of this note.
rpm 7600
